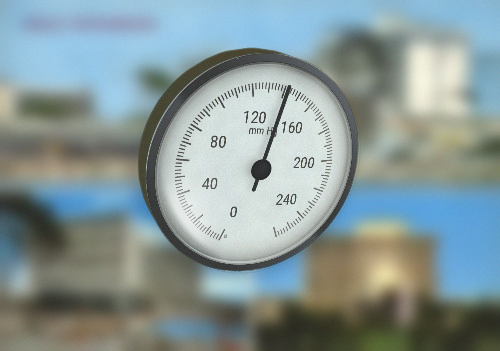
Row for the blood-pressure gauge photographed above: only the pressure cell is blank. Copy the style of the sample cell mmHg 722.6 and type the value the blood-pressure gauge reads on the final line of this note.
mmHg 140
